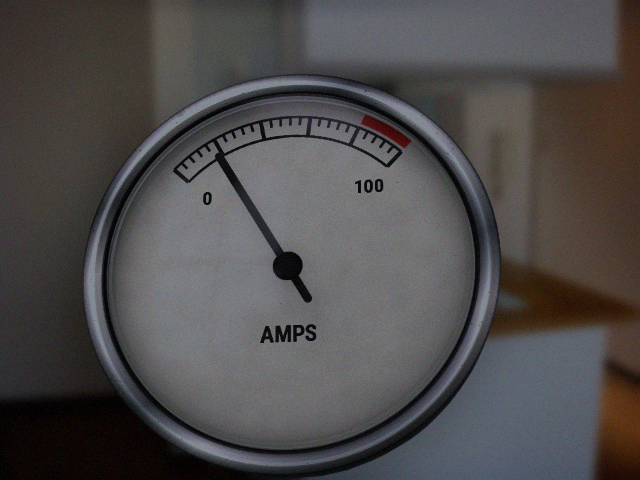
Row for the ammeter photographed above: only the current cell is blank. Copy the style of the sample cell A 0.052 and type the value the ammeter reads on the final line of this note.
A 18
